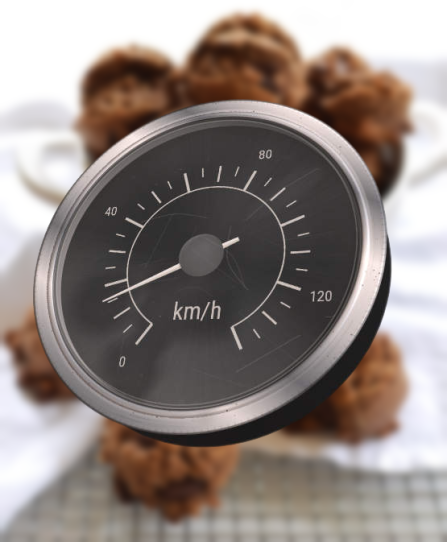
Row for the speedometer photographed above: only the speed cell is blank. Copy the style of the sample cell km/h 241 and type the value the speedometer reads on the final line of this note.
km/h 15
